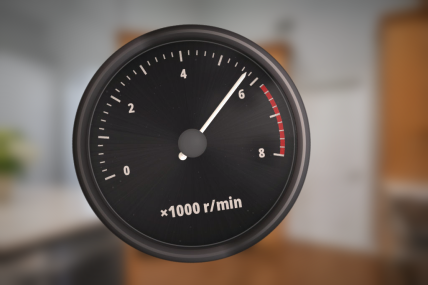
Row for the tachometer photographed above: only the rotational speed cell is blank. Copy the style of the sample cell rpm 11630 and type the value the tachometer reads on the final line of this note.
rpm 5700
